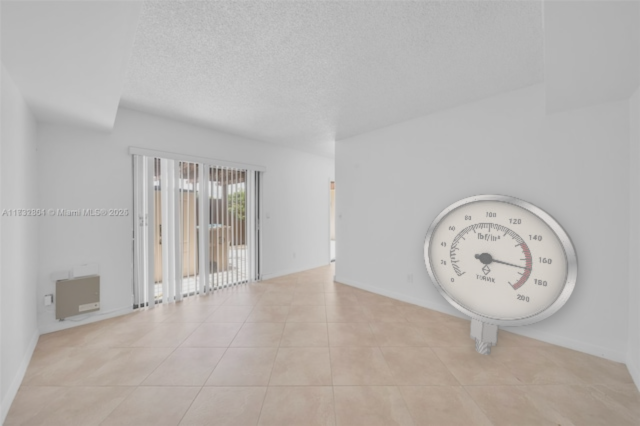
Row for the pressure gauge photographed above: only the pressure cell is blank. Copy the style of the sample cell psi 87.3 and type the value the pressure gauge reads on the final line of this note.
psi 170
